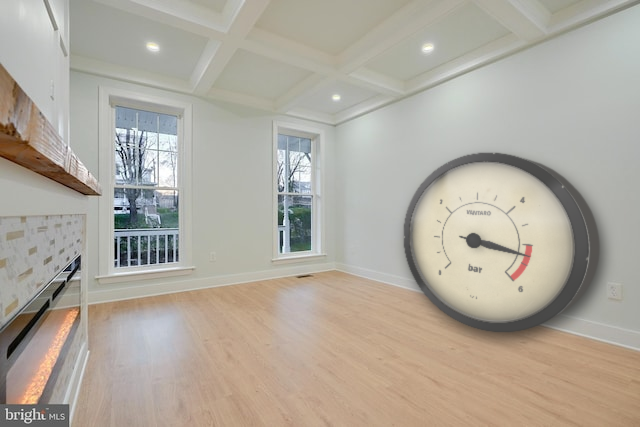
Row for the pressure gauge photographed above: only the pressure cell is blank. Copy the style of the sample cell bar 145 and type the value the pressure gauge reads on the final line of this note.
bar 5.25
